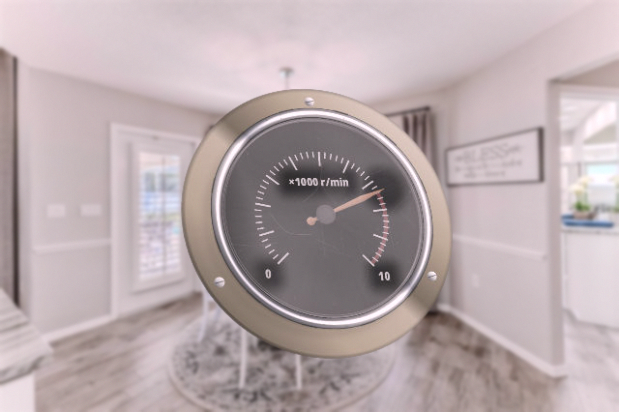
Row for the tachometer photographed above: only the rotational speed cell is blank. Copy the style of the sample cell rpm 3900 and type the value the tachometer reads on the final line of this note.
rpm 7400
